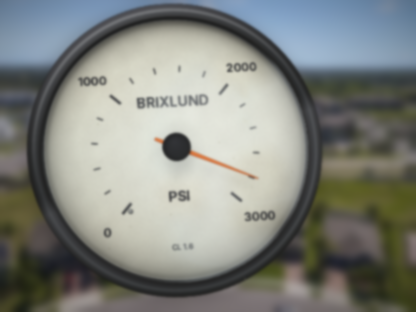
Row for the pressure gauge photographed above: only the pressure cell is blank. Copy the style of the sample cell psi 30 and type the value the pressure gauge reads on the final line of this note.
psi 2800
